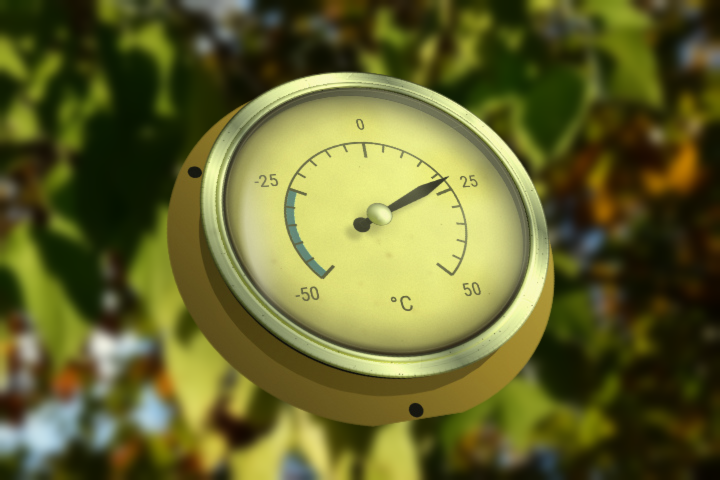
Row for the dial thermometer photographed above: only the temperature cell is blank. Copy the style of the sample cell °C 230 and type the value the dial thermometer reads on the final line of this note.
°C 22.5
